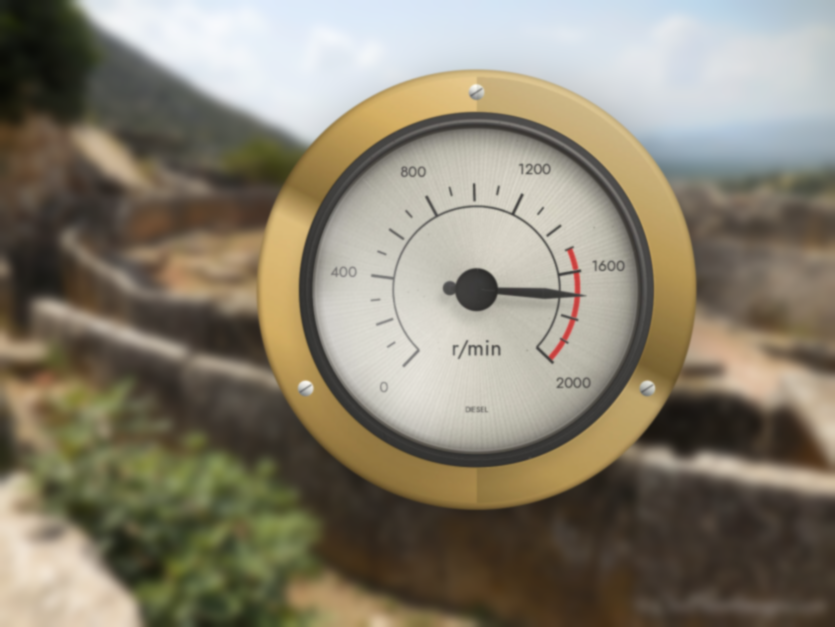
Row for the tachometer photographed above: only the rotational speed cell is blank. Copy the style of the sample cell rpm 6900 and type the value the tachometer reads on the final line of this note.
rpm 1700
